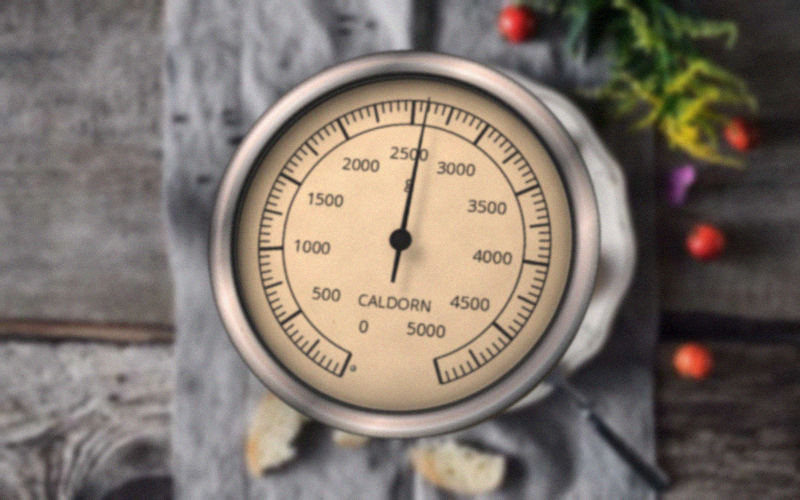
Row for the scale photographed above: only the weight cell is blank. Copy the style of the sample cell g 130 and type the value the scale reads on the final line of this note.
g 2600
